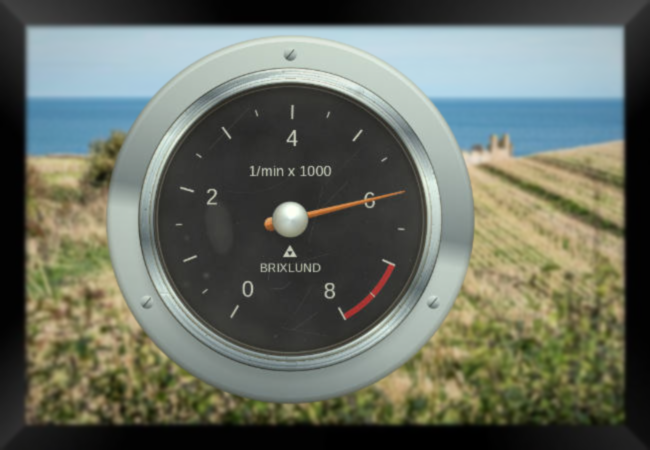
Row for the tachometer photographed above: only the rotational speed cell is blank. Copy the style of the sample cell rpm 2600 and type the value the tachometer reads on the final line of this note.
rpm 6000
